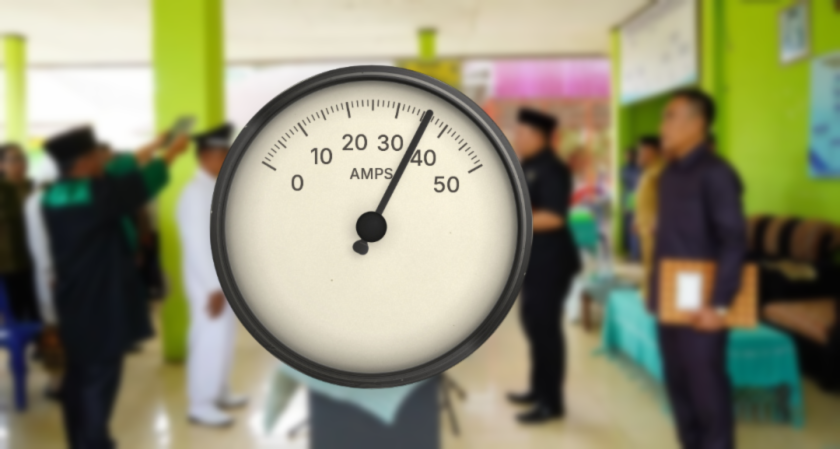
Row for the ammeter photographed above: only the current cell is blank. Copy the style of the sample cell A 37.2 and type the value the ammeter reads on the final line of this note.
A 36
